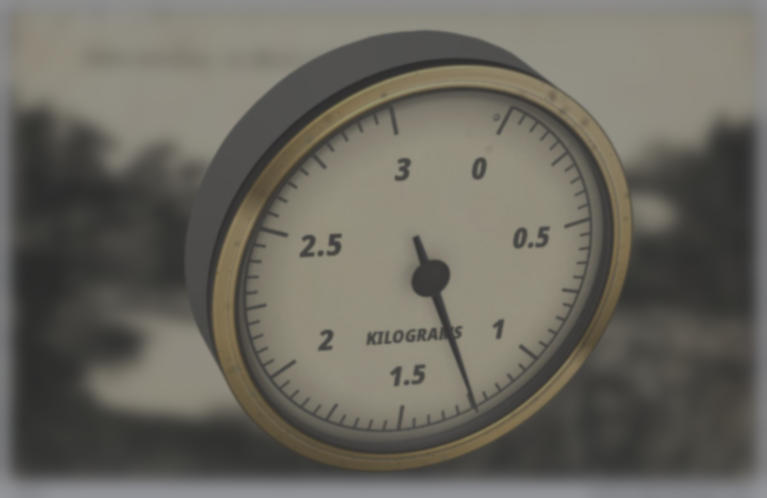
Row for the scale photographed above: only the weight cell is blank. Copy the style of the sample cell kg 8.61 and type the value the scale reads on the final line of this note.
kg 1.25
